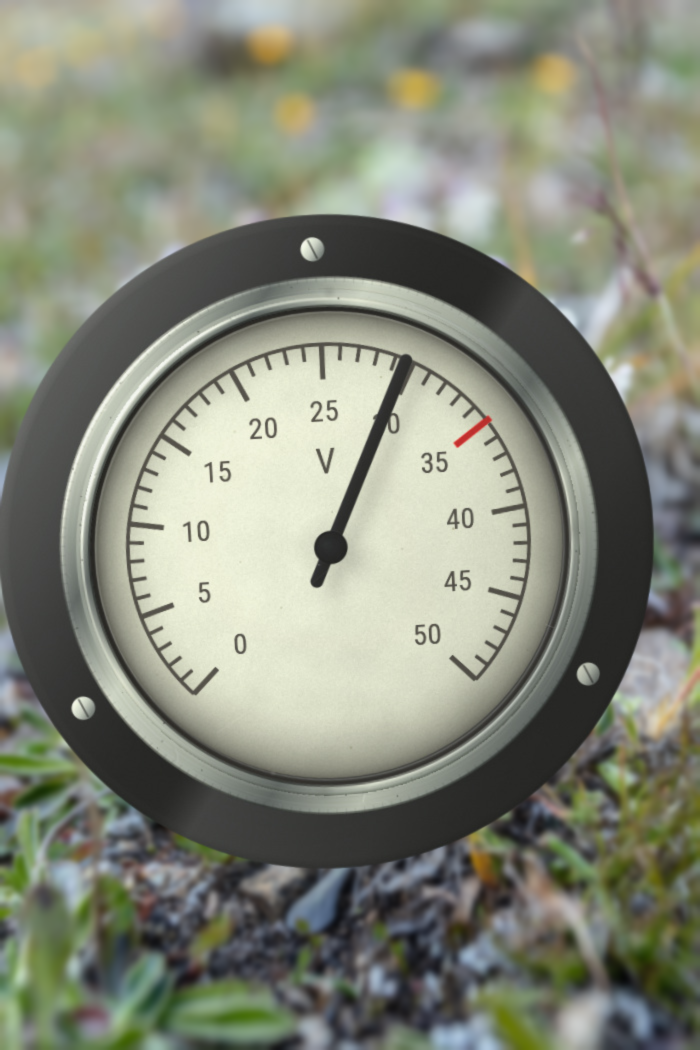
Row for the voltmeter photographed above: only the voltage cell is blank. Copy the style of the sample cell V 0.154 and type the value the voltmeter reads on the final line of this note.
V 29.5
